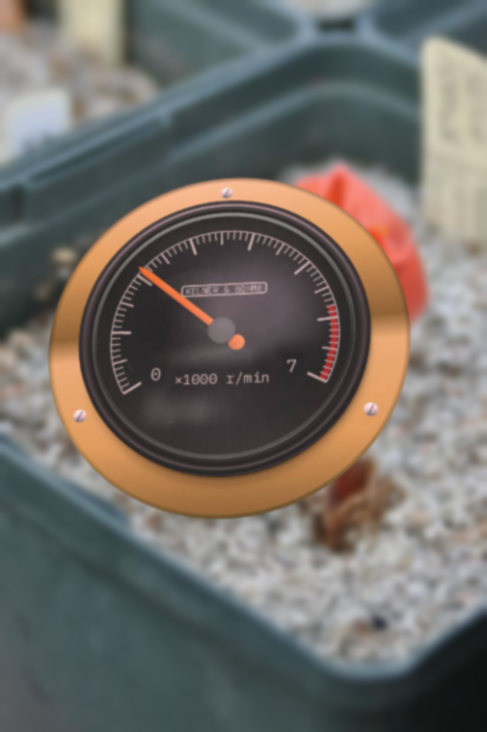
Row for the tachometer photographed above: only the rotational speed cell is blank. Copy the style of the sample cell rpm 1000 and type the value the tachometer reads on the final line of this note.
rpm 2100
